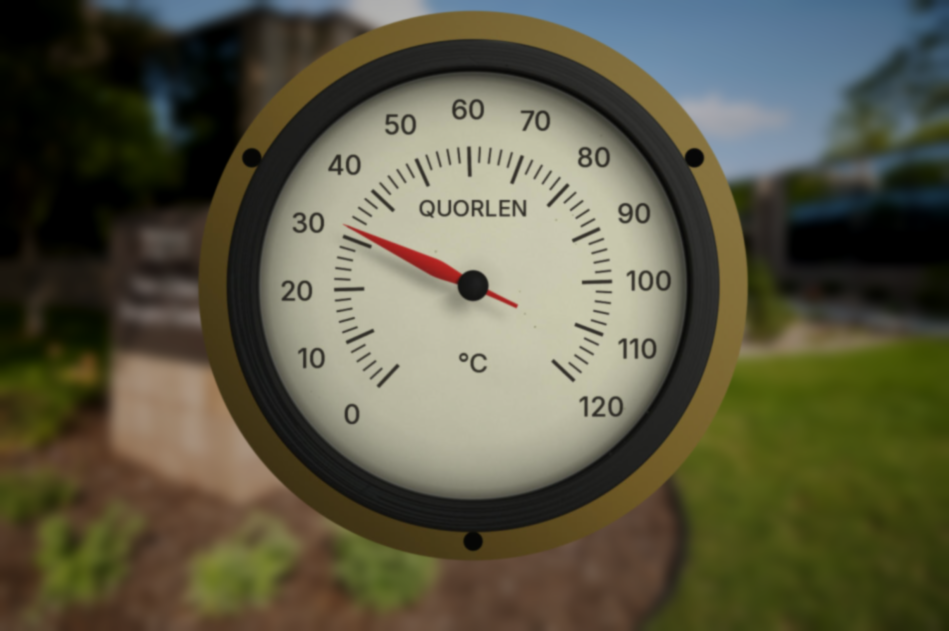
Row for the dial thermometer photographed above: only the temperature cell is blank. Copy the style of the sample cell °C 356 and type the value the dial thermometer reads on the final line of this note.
°C 32
